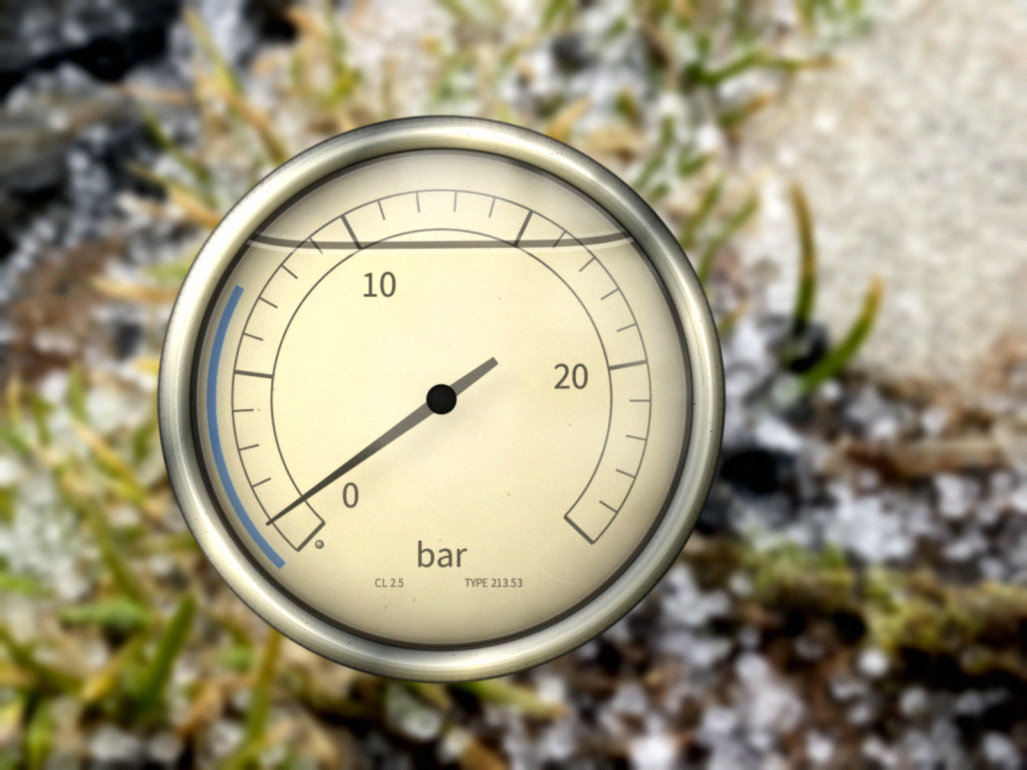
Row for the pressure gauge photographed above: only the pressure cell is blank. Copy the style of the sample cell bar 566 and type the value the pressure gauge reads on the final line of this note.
bar 1
